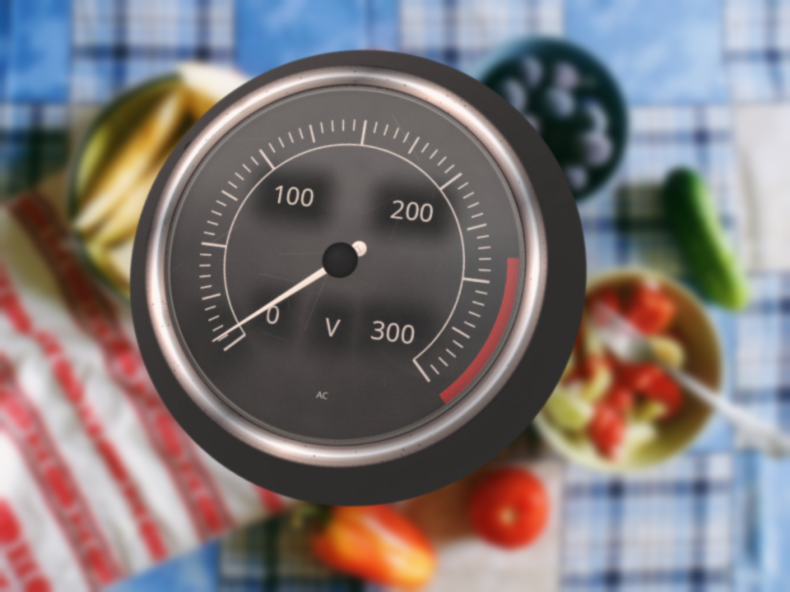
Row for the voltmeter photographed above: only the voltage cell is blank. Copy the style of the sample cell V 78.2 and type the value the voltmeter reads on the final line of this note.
V 5
